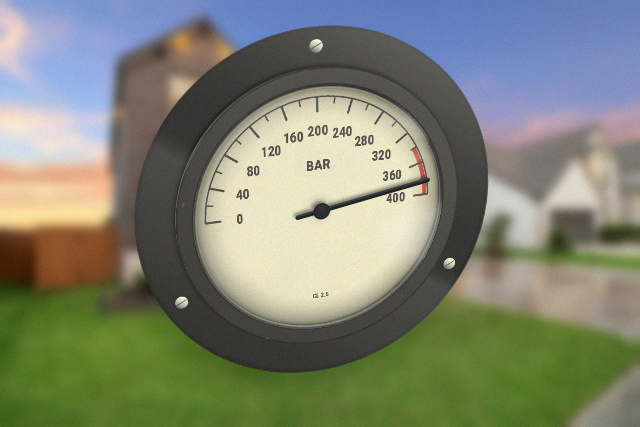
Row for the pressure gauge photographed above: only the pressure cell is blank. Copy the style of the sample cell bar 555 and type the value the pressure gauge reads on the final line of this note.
bar 380
